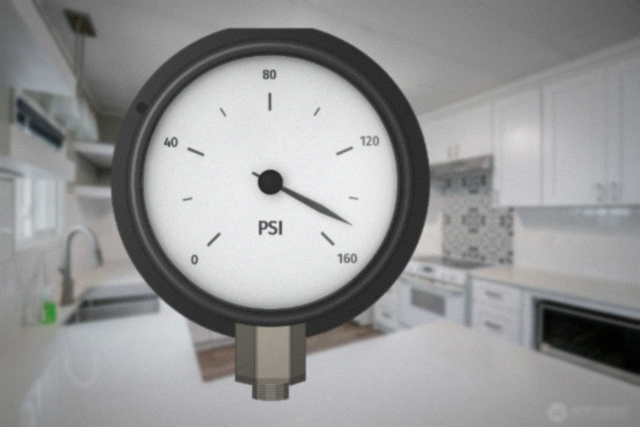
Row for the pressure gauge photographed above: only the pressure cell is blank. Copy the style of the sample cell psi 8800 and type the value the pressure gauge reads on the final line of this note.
psi 150
